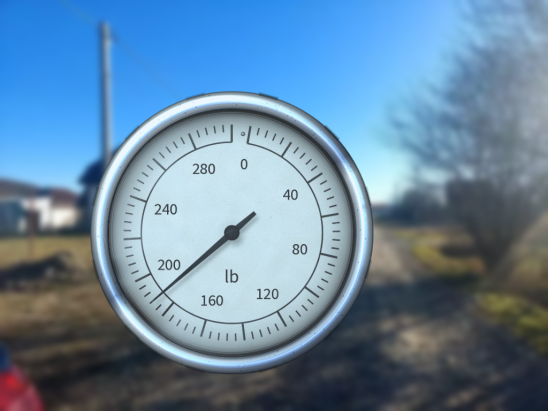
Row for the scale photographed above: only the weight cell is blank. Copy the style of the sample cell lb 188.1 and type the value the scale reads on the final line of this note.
lb 188
